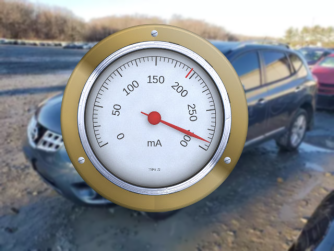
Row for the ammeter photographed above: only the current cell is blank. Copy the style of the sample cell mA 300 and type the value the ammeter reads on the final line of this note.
mA 290
